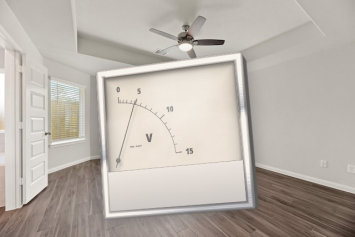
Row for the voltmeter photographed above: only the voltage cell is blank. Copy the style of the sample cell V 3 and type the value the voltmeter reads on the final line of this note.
V 5
